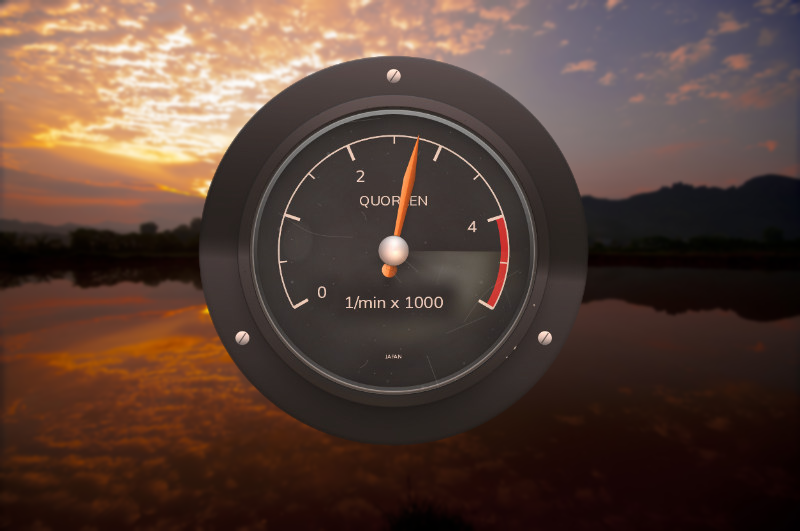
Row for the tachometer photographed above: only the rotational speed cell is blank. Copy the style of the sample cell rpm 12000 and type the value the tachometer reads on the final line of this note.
rpm 2750
